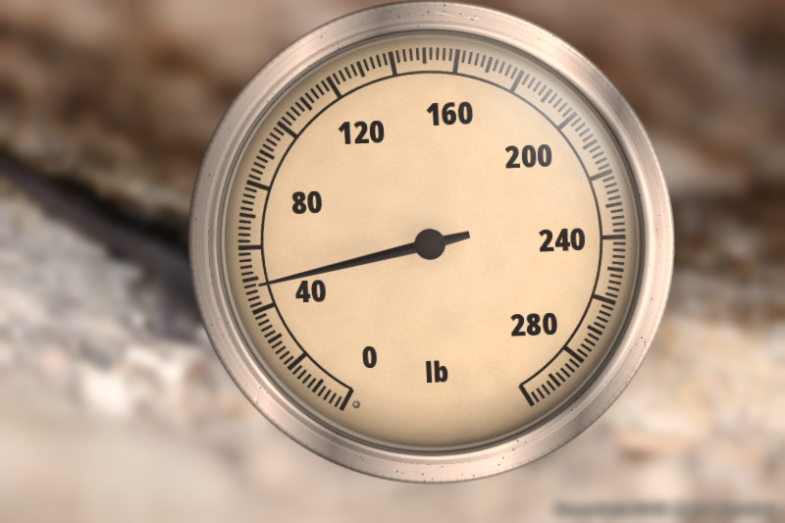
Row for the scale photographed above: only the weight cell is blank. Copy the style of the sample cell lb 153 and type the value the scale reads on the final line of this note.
lb 48
